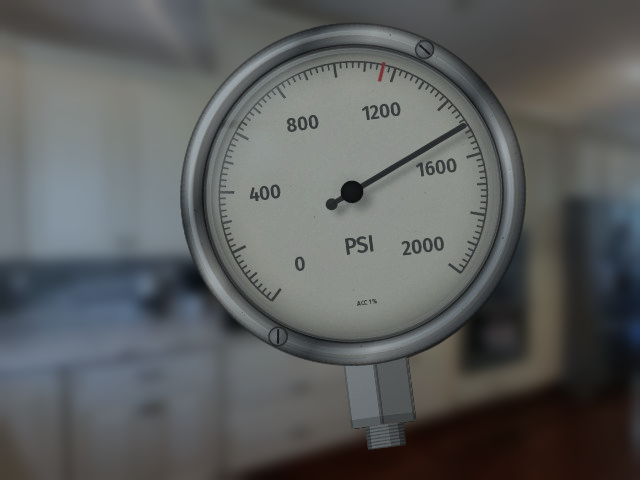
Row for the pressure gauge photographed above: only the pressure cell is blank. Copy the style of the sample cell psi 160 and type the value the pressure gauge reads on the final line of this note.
psi 1500
